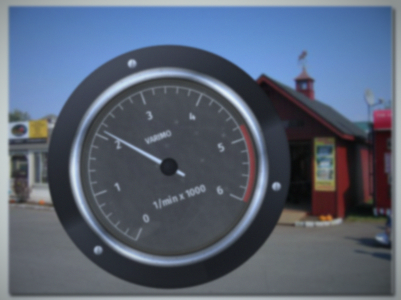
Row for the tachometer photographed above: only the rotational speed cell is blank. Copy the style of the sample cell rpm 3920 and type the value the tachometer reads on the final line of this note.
rpm 2100
